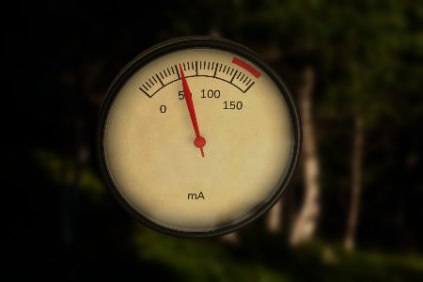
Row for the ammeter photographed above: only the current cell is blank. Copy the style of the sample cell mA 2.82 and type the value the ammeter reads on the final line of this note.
mA 55
